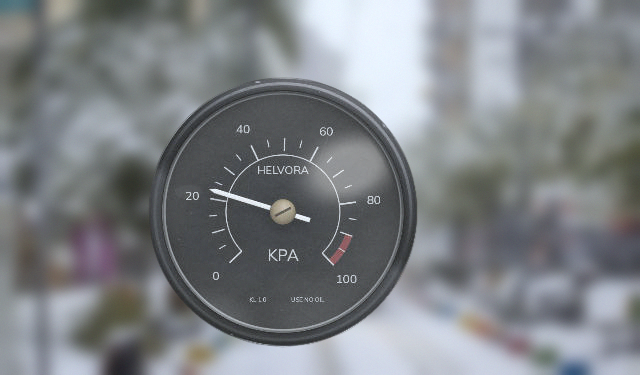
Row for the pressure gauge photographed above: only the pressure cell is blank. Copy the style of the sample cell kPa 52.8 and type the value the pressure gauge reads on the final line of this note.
kPa 22.5
